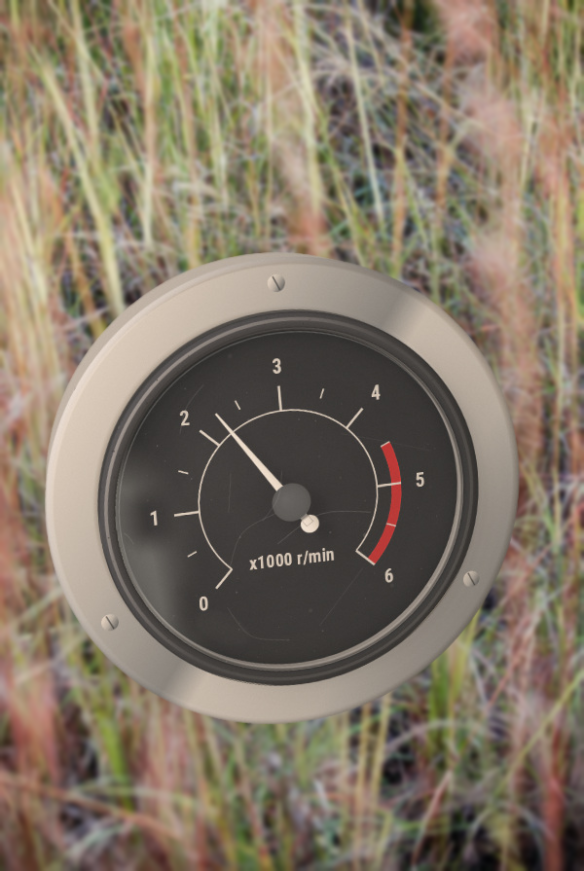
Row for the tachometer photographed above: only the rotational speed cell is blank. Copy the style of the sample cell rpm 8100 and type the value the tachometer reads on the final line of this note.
rpm 2250
